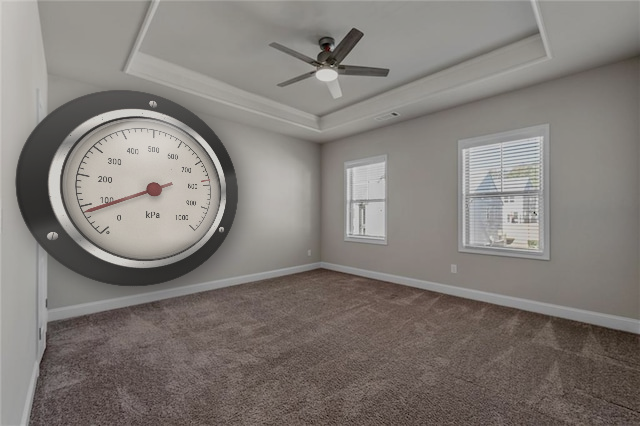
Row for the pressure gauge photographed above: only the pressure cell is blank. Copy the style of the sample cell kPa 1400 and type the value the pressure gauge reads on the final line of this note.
kPa 80
